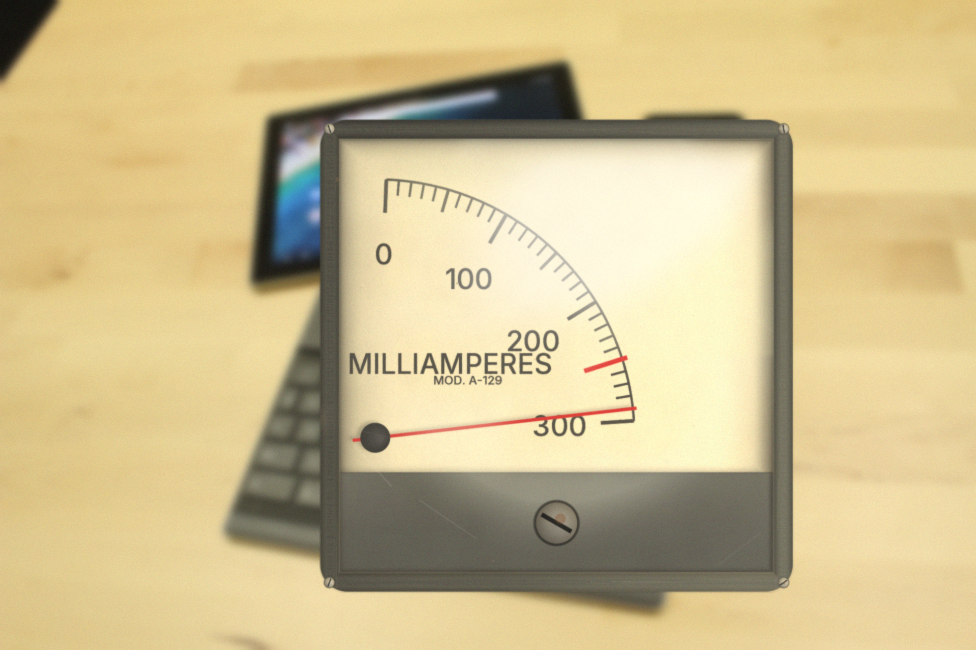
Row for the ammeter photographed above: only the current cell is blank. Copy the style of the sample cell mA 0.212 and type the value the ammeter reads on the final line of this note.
mA 290
